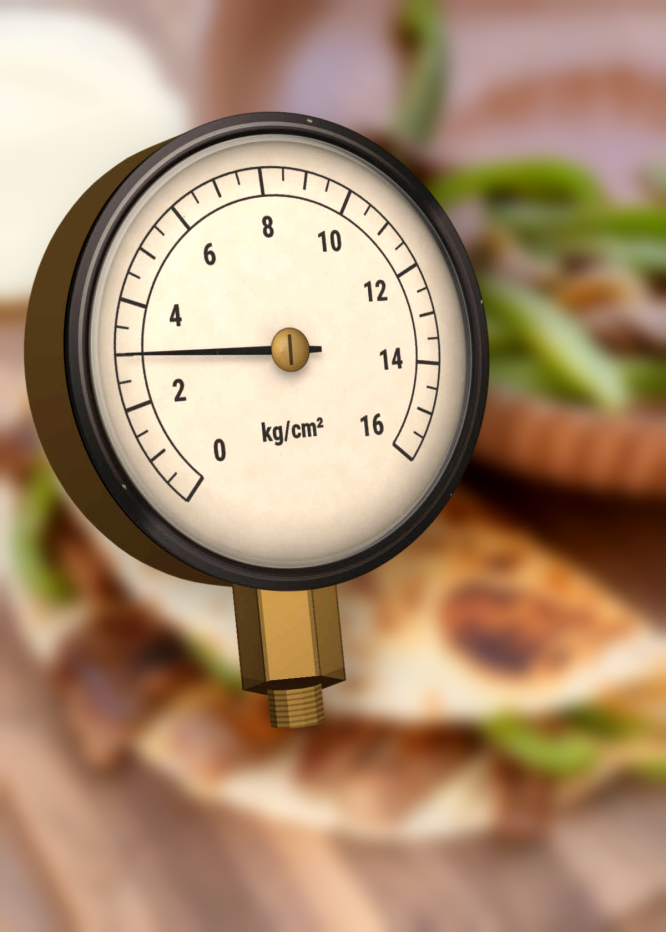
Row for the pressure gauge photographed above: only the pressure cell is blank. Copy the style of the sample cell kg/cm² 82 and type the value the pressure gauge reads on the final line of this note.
kg/cm² 3
